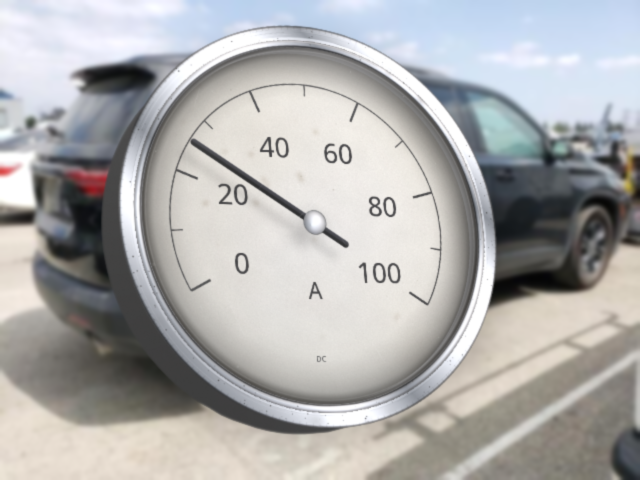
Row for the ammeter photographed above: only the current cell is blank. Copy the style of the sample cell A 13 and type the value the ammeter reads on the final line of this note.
A 25
